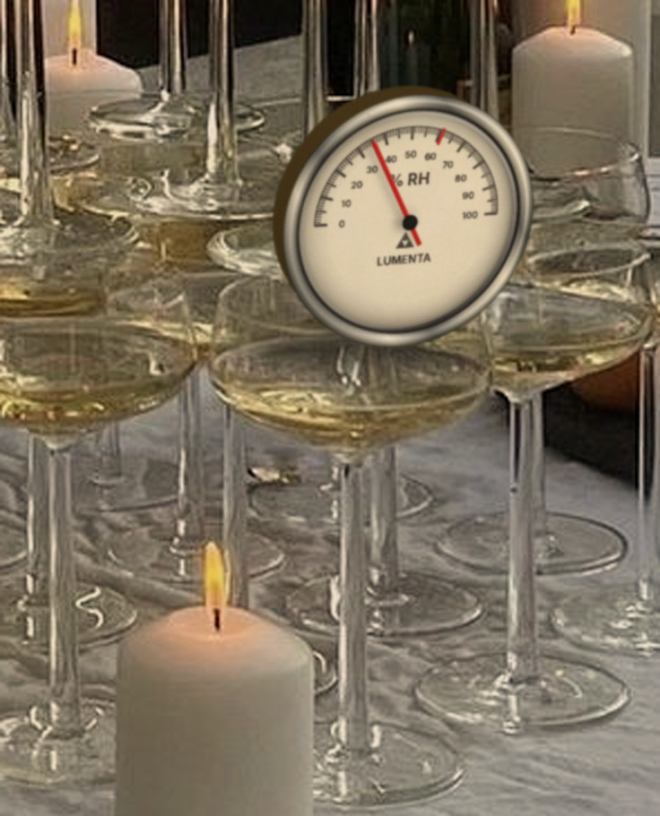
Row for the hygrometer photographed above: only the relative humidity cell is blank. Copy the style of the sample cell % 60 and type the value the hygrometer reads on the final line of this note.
% 35
